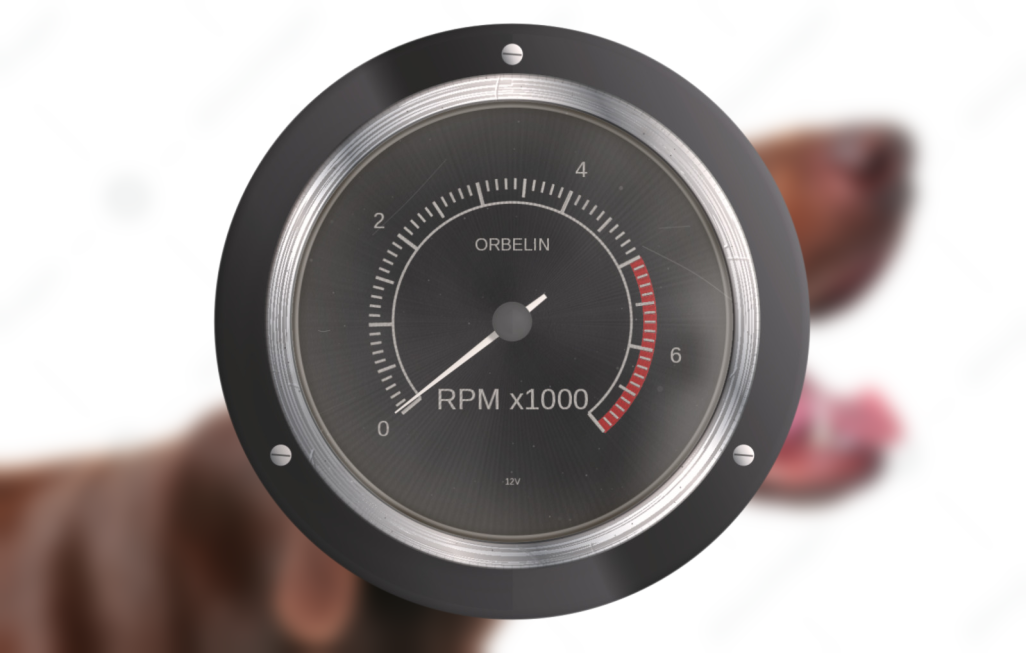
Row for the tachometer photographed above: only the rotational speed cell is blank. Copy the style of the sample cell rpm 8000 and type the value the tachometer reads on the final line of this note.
rpm 50
